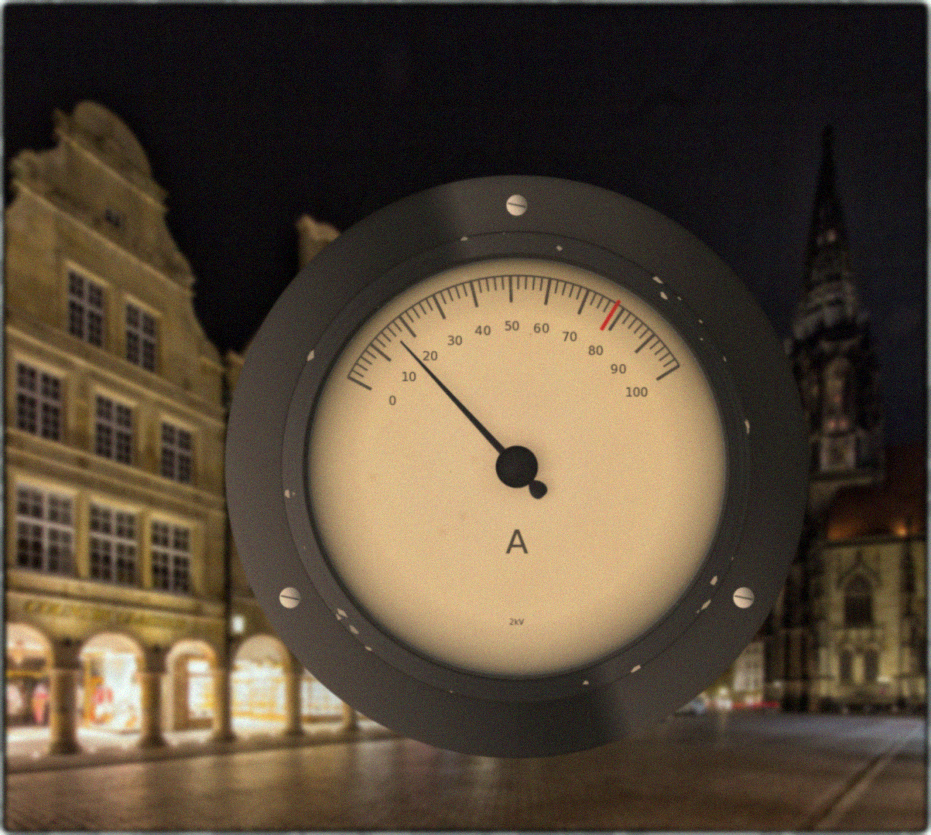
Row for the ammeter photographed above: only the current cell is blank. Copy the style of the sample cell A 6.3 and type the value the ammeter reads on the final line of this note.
A 16
